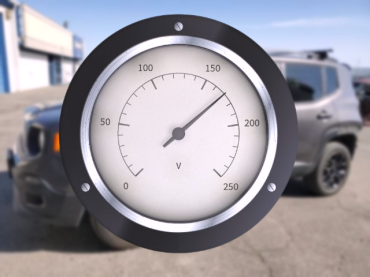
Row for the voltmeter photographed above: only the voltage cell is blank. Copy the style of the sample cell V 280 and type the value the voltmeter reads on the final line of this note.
V 170
